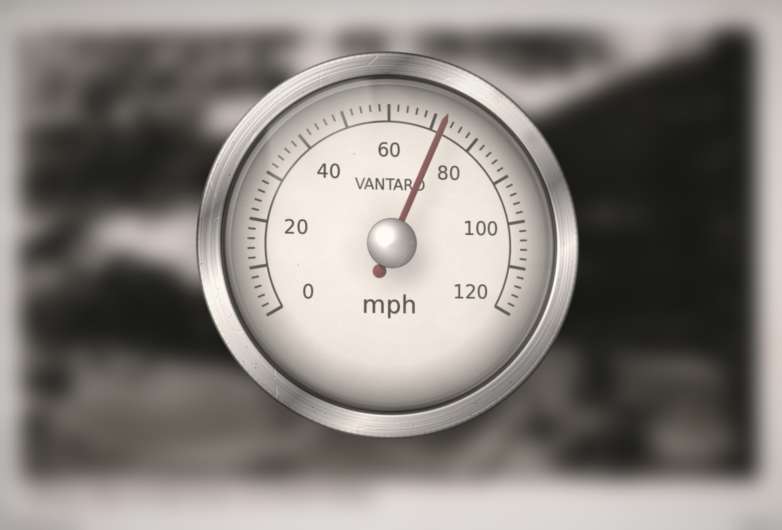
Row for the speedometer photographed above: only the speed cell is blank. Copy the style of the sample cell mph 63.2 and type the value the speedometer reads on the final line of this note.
mph 72
